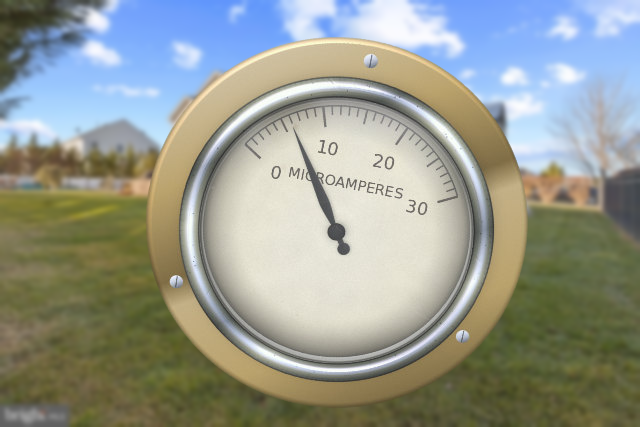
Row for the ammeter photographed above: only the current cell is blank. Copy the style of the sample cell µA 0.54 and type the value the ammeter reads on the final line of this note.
µA 6
